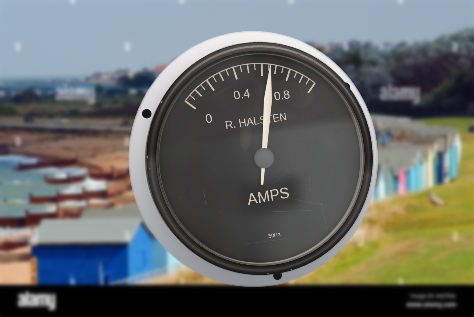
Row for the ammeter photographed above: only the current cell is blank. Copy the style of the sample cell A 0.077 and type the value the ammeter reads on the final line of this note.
A 0.65
